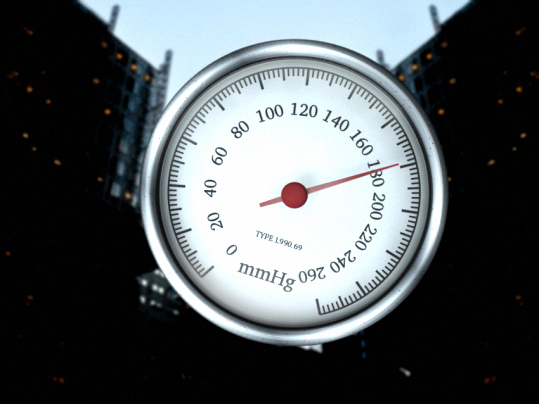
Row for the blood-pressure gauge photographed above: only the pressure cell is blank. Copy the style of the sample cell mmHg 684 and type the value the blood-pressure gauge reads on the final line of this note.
mmHg 178
